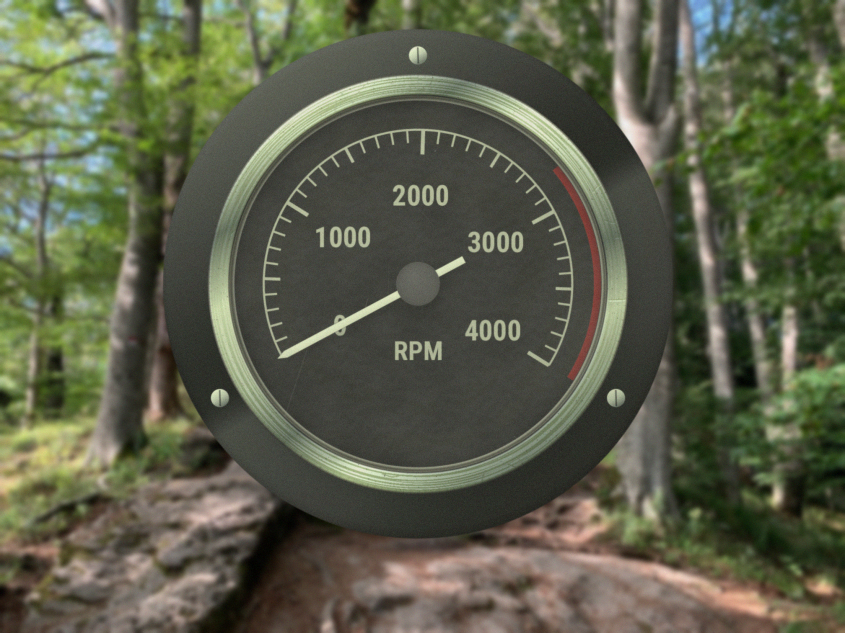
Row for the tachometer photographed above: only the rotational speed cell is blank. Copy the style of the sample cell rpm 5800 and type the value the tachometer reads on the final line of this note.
rpm 0
